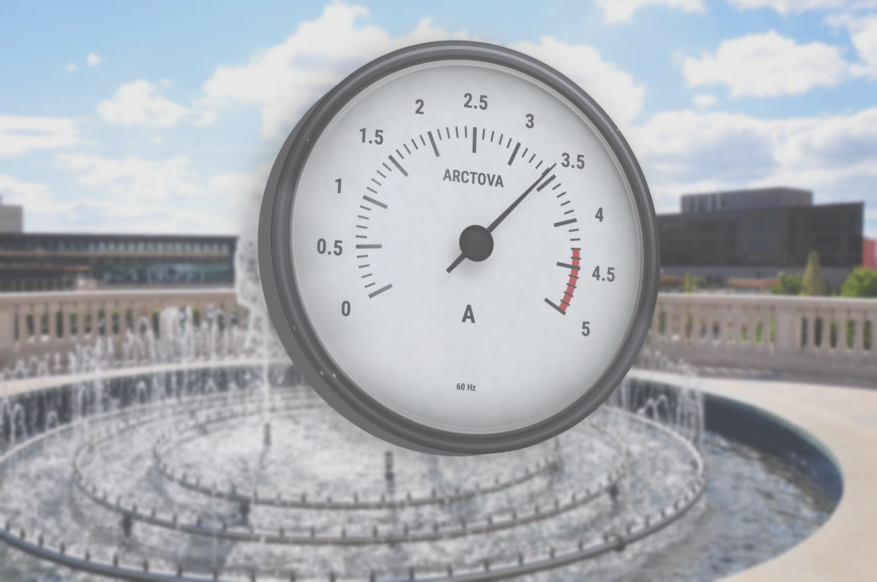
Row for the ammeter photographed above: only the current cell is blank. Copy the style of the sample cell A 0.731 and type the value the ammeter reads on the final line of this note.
A 3.4
